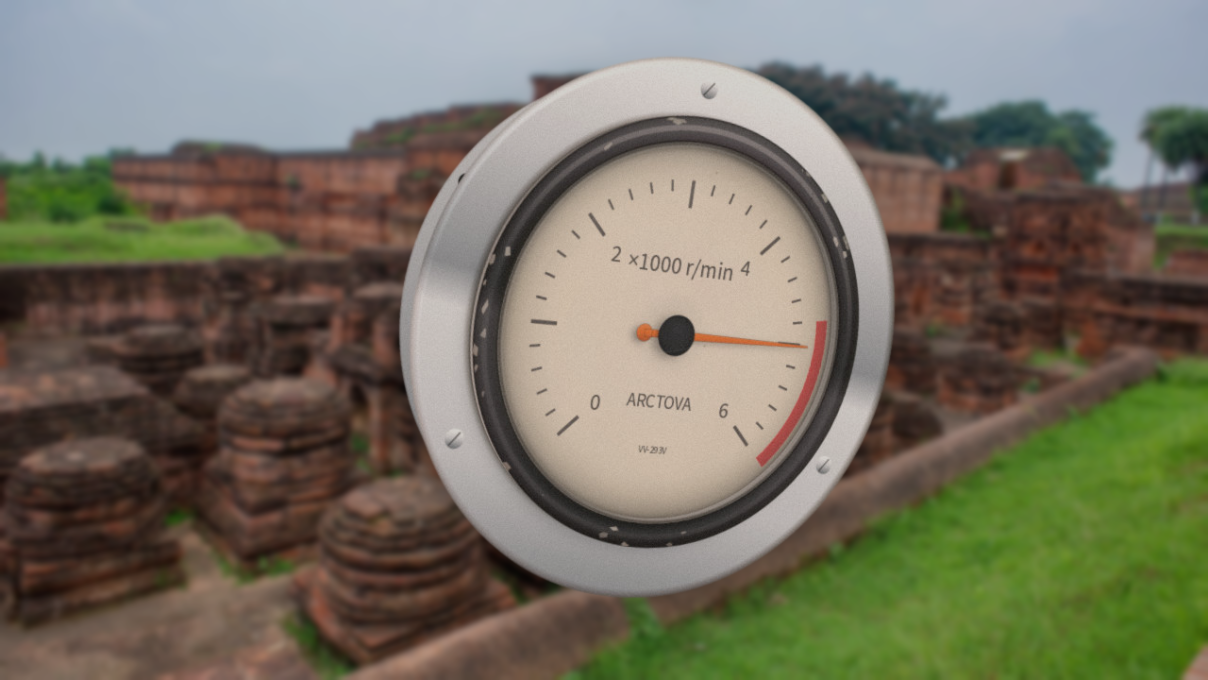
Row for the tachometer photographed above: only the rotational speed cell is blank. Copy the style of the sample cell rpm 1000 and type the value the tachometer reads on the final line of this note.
rpm 5000
